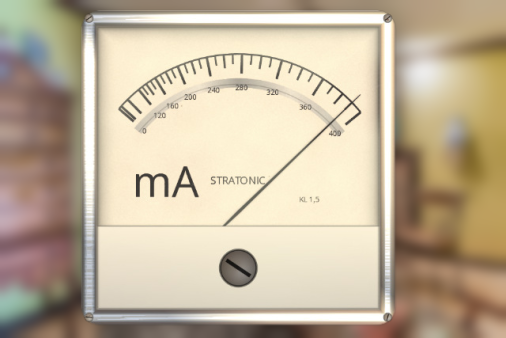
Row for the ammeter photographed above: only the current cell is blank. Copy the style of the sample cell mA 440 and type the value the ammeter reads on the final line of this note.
mA 390
